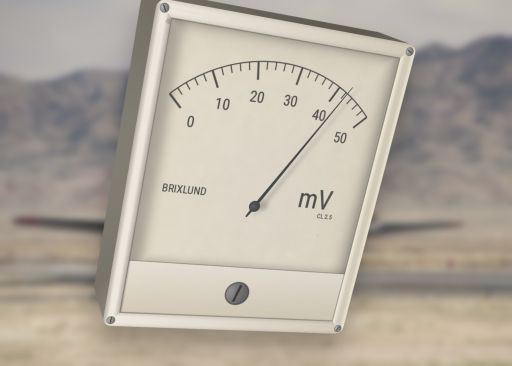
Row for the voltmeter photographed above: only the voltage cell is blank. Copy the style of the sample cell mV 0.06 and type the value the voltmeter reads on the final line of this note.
mV 42
